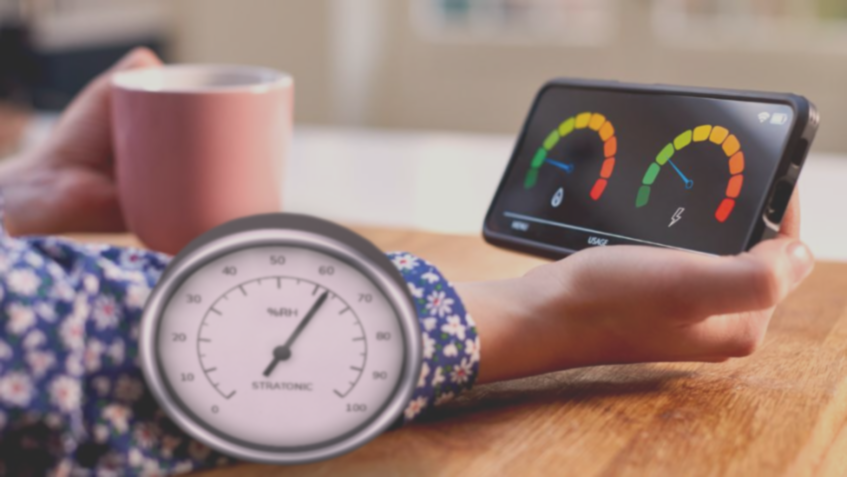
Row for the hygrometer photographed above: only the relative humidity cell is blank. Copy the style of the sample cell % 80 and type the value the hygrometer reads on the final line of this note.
% 62.5
